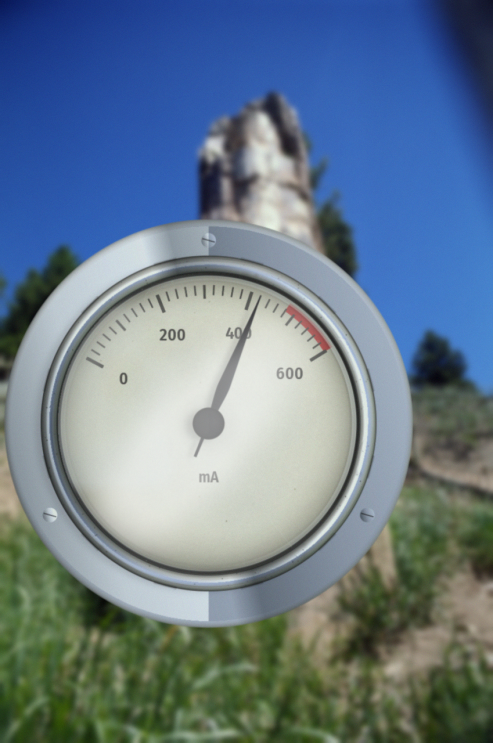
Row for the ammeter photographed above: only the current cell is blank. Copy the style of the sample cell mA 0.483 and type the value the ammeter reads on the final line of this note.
mA 420
